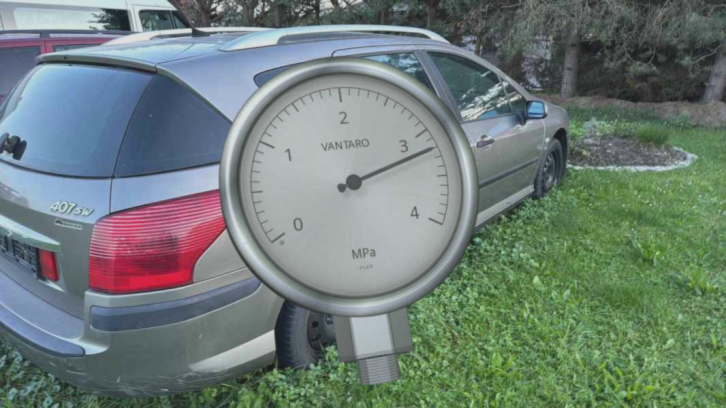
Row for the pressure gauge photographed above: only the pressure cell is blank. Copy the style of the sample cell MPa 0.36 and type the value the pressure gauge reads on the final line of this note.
MPa 3.2
